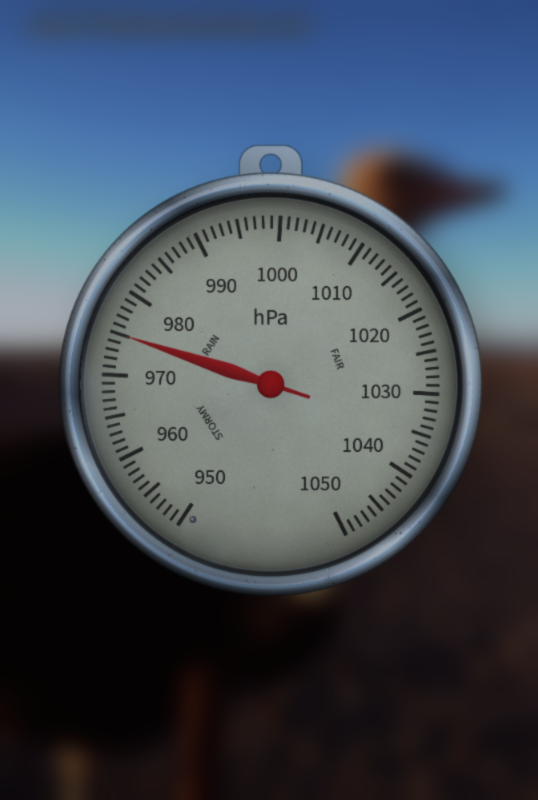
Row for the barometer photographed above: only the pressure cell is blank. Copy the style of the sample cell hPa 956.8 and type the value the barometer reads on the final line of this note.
hPa 975
